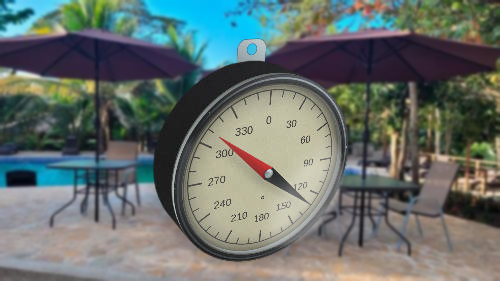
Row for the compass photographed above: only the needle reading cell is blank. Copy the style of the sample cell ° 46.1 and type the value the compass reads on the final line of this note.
° 310
